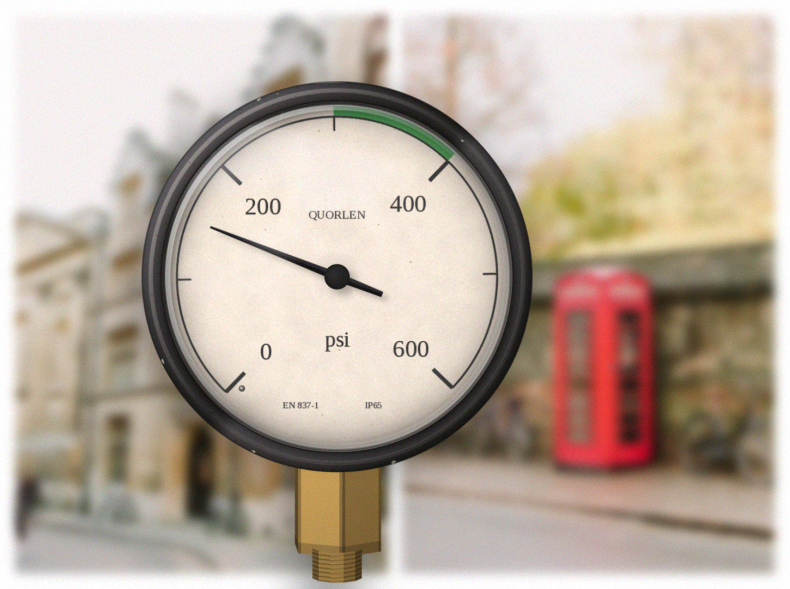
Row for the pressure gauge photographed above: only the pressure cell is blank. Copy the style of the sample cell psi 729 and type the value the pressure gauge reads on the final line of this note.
psi 150
